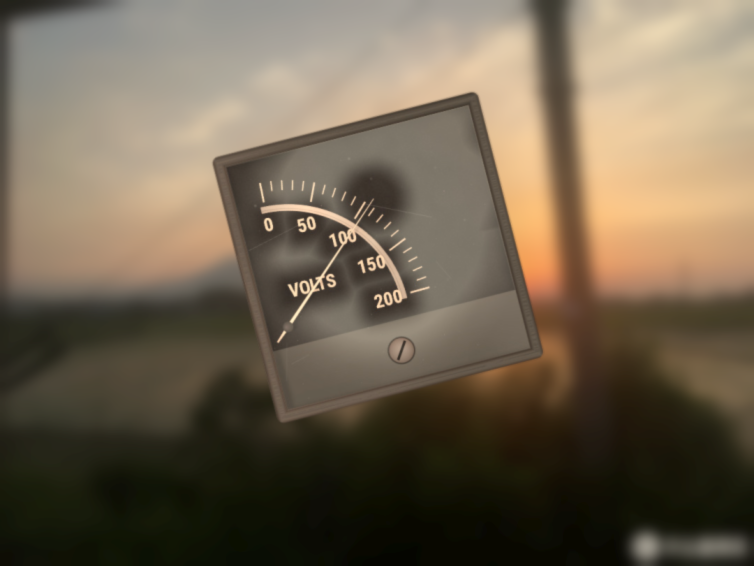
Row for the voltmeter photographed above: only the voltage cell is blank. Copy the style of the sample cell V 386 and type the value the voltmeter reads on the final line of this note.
V 105
